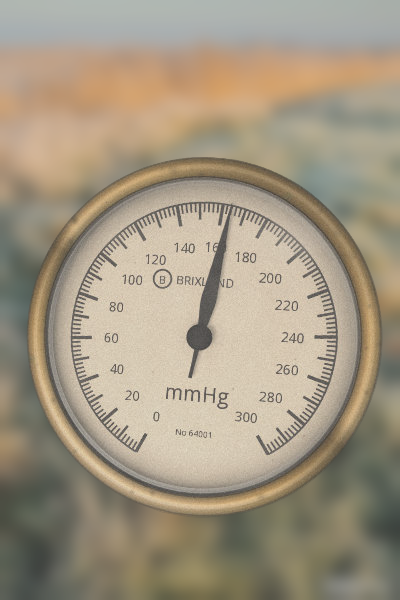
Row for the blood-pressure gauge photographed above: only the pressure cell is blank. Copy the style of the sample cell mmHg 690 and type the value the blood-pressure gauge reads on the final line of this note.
mmHg 164
